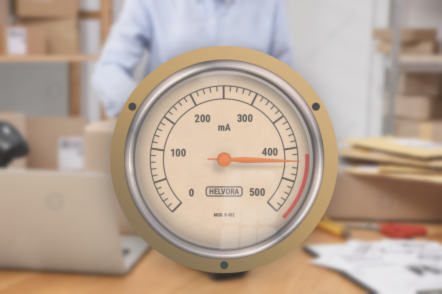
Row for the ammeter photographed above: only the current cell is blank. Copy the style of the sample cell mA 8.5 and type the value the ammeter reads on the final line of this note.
mA 420
